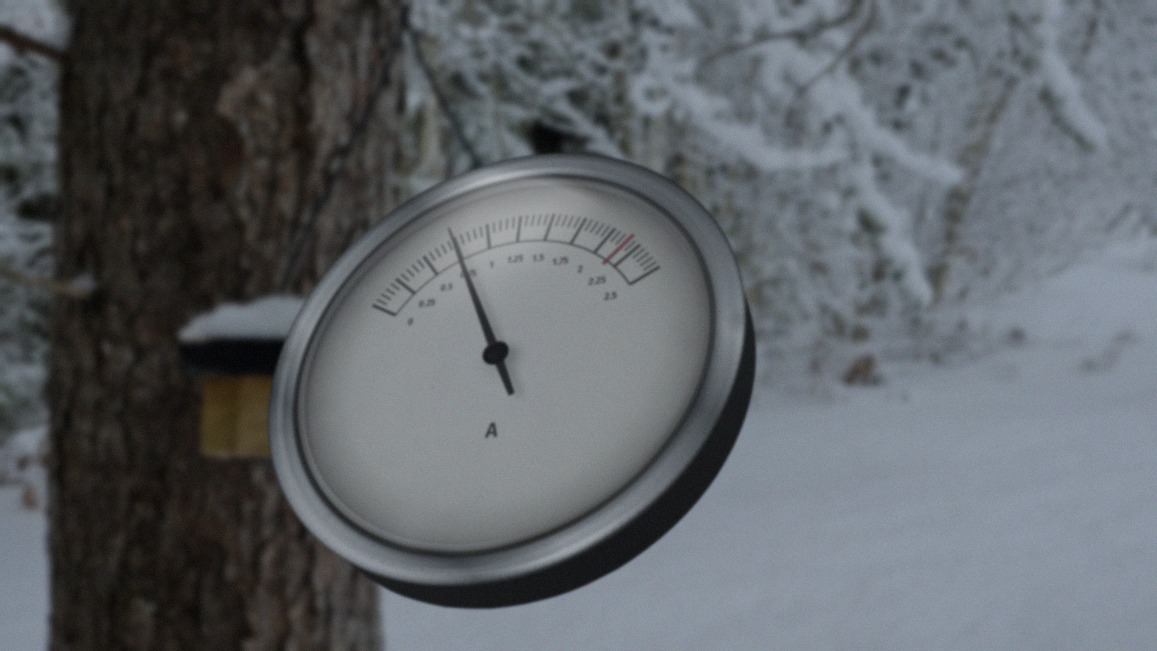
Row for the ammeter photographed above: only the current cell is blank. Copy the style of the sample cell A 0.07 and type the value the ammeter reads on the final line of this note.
A 0.75
